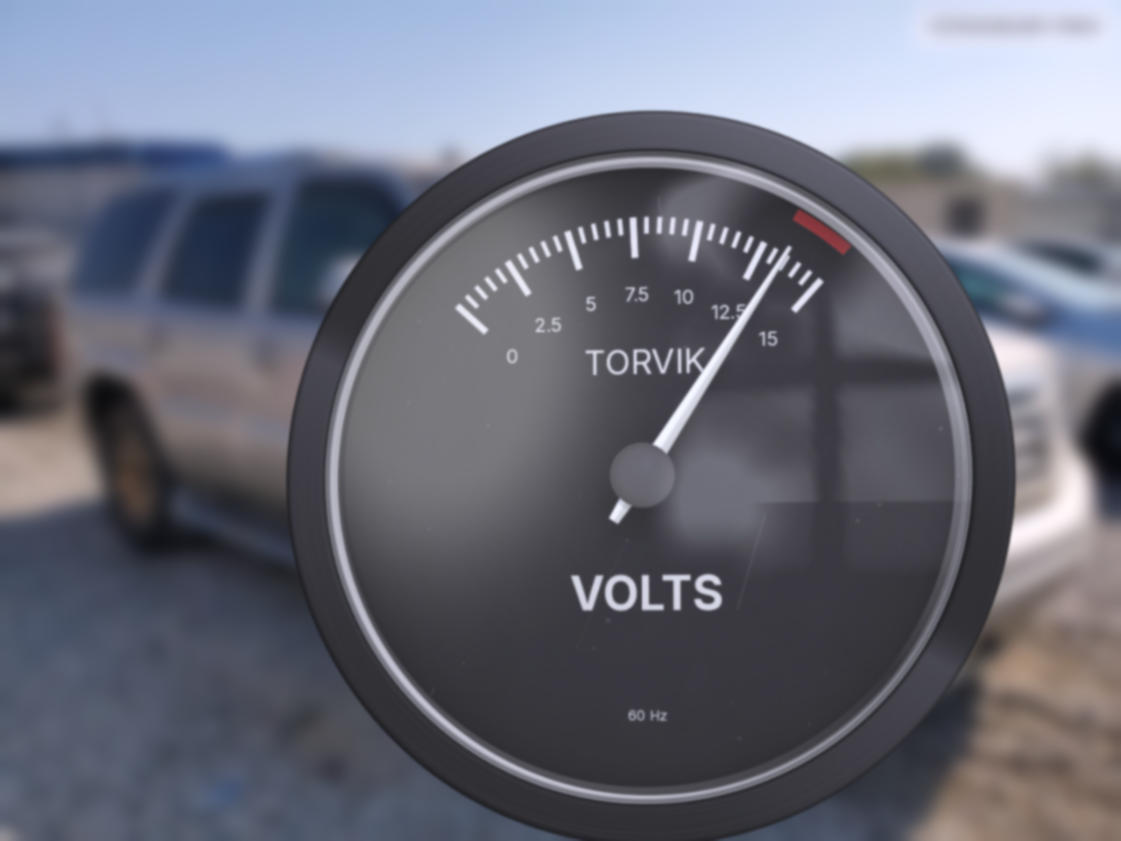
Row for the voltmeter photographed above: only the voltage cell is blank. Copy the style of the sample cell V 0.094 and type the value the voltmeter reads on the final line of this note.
V 13.5
